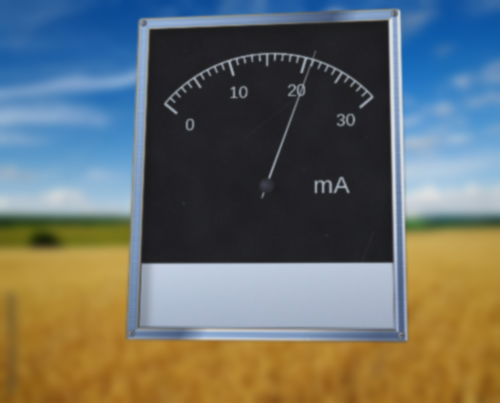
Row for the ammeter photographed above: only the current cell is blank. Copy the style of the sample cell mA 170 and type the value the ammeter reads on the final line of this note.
mA 21
